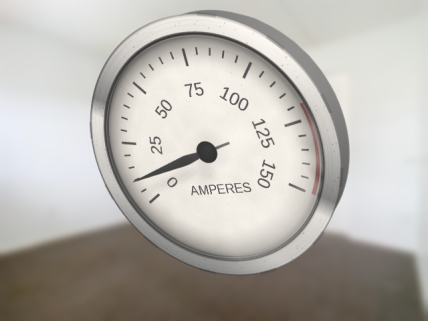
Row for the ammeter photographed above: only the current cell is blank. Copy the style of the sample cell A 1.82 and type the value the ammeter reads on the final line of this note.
A 10
